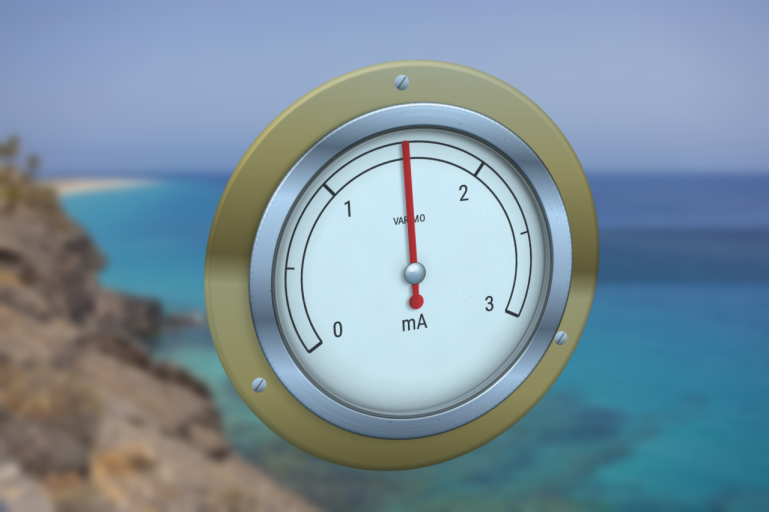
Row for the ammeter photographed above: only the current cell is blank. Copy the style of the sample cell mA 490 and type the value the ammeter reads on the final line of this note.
mA 1.5
